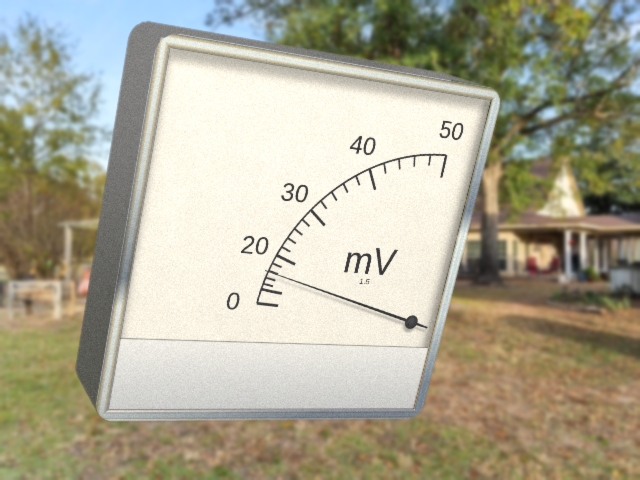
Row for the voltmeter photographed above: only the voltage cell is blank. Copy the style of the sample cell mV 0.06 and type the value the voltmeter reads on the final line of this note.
mV 16
